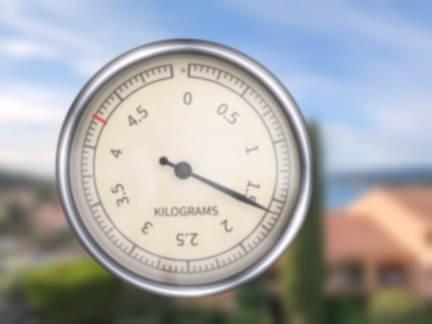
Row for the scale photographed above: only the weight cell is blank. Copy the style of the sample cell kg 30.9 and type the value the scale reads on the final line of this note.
kg 1.6
